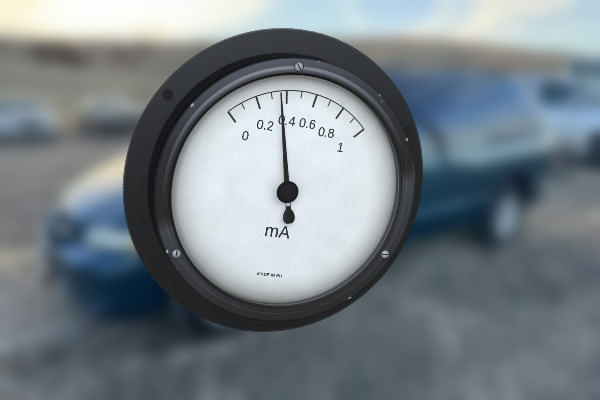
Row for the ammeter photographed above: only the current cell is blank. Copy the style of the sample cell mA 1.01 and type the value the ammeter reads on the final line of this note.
mA 0.35
